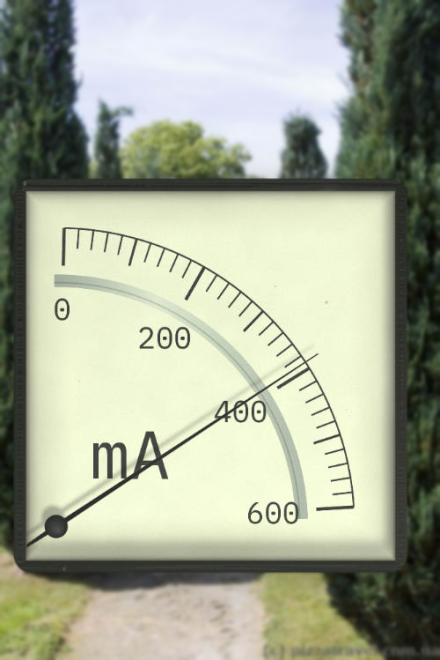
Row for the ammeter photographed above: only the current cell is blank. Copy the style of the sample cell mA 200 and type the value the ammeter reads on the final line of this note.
mA 390
